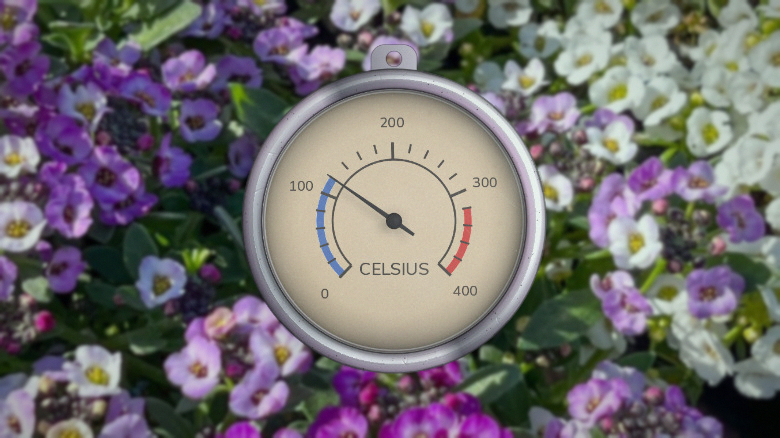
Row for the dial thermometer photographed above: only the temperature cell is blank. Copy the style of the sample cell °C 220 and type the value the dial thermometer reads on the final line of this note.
°C 120
